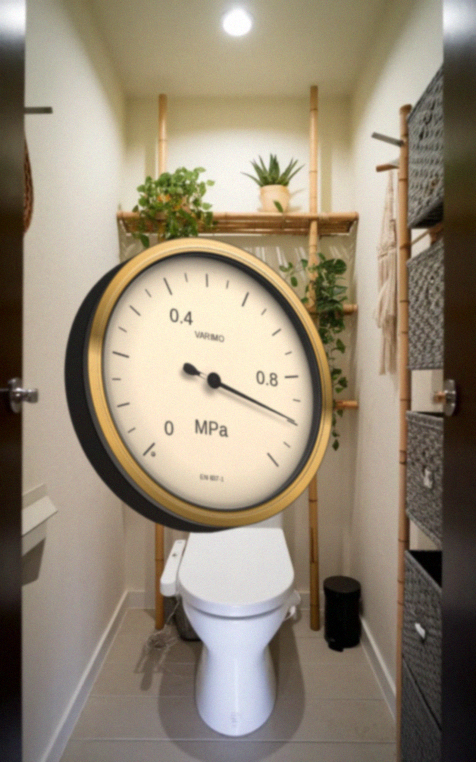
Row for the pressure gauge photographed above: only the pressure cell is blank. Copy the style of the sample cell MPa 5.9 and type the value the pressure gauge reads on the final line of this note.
MPa 0.9
